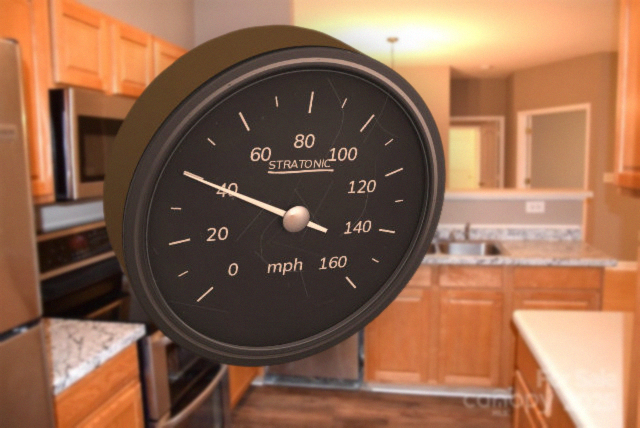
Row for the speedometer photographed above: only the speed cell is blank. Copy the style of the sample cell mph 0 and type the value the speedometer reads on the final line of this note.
mph 40
